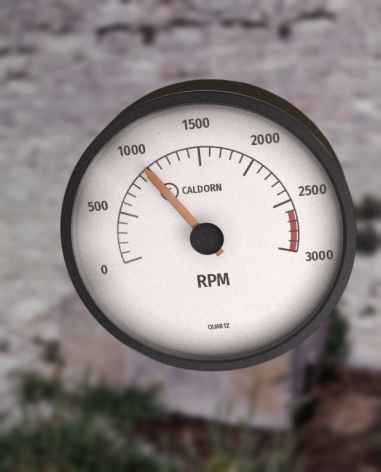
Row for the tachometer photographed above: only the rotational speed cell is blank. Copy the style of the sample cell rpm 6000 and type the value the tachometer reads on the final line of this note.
rpm 1000
